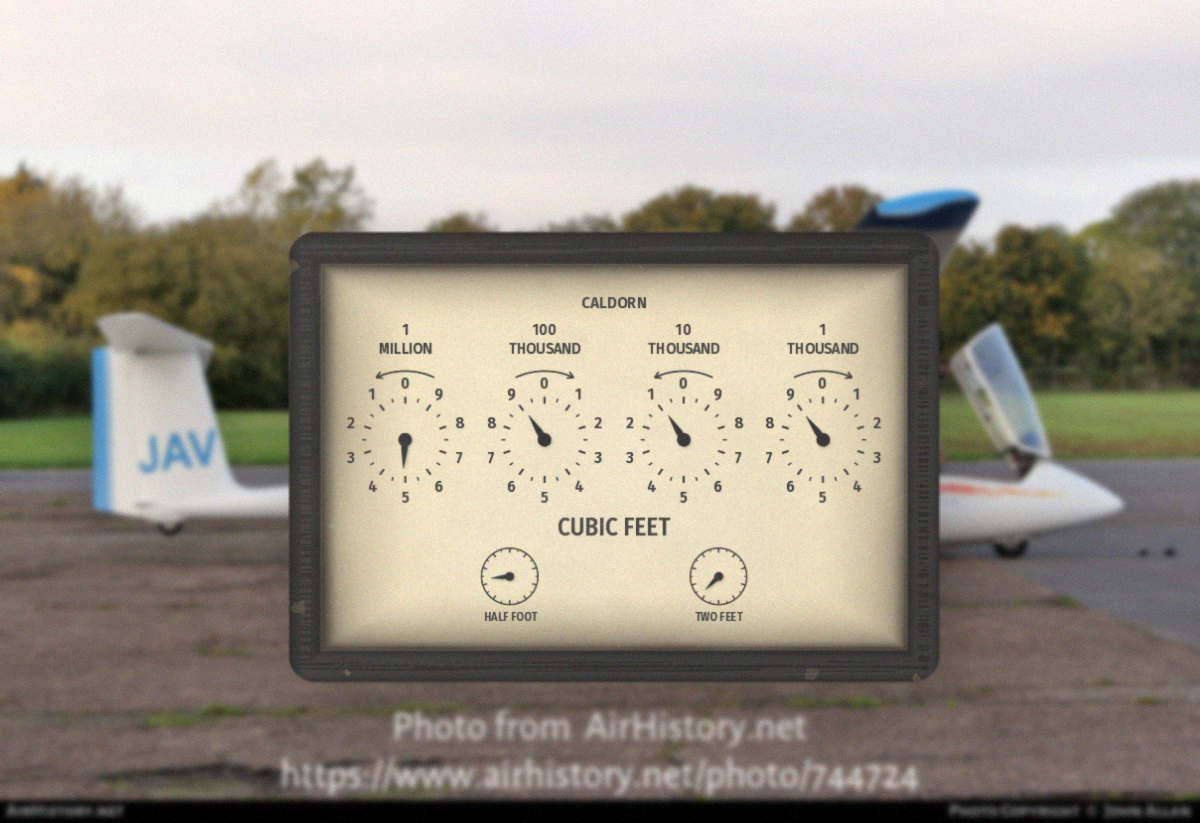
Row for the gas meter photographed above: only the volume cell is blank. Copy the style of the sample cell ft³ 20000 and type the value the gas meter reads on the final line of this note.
ft³ 490900
